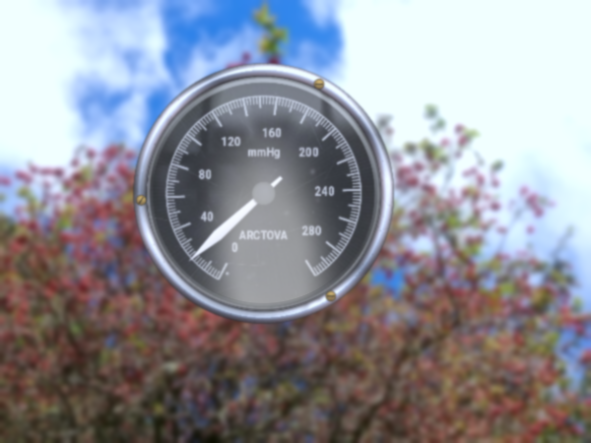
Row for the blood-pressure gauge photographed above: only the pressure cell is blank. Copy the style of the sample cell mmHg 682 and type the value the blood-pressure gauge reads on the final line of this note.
mmHg 20
